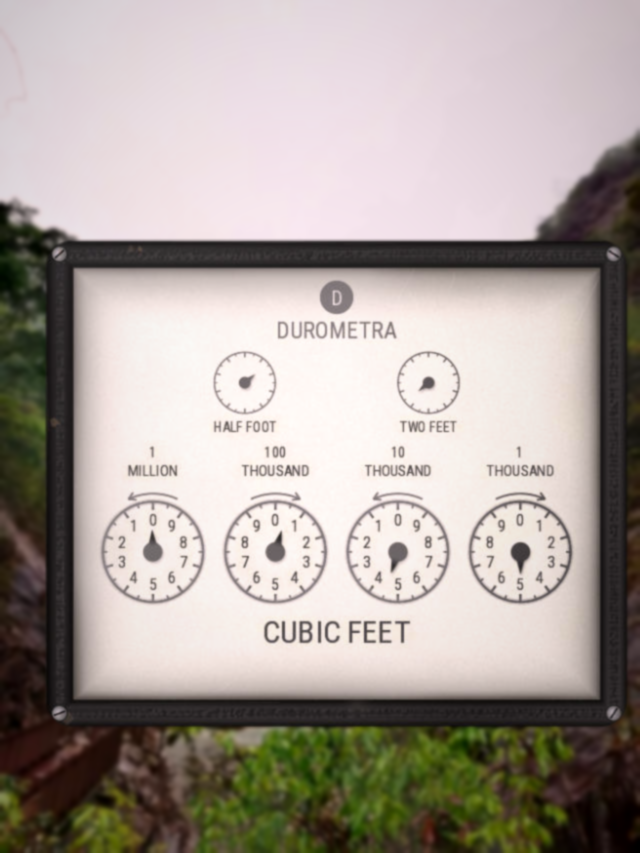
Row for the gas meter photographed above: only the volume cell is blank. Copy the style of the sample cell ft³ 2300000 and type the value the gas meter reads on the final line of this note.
ft³ 4500
